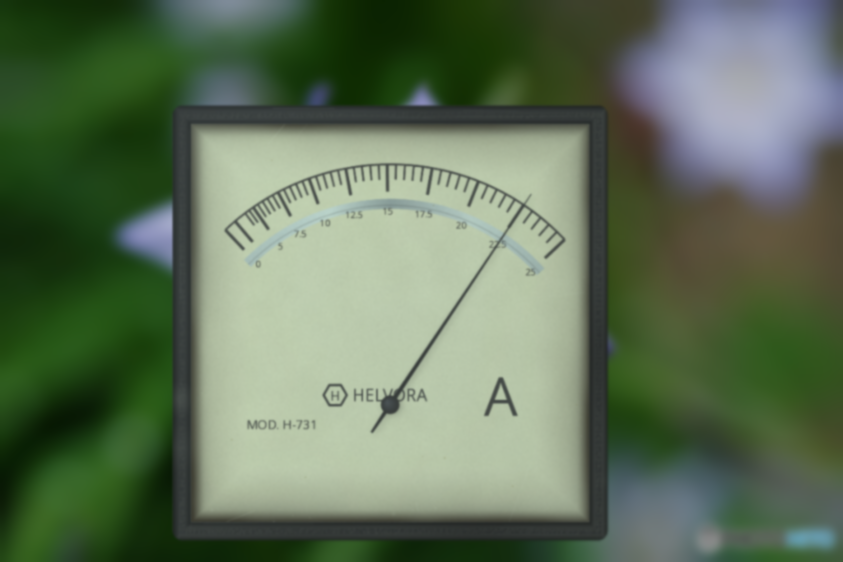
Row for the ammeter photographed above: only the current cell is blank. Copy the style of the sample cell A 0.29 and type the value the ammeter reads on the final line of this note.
A 22.5
